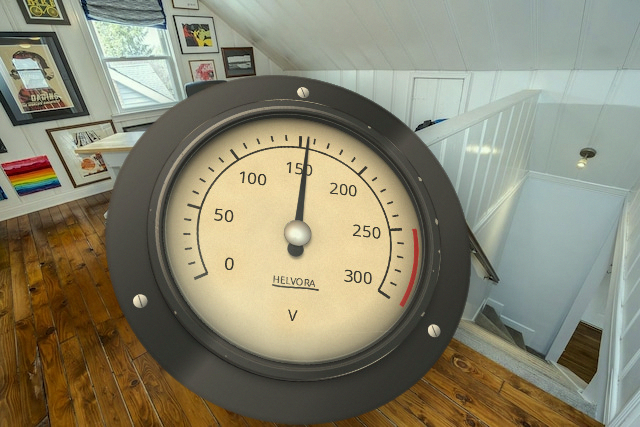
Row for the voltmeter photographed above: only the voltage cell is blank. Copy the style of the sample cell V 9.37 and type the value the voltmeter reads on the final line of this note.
V 155
